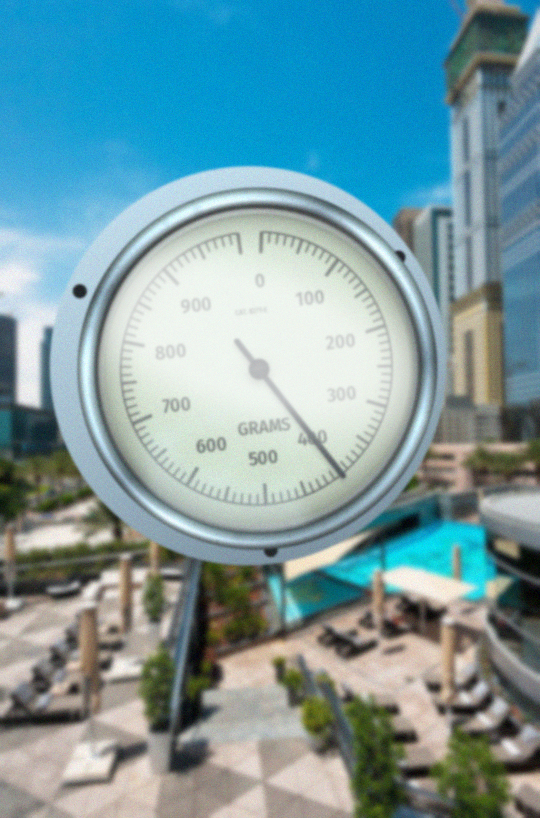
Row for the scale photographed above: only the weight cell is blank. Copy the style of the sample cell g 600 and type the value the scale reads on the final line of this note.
g 400
